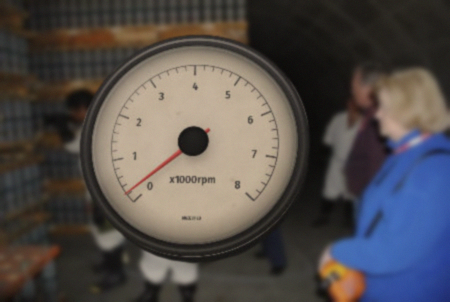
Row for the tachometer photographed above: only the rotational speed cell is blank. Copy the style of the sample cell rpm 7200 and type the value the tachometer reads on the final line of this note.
rpm 200
